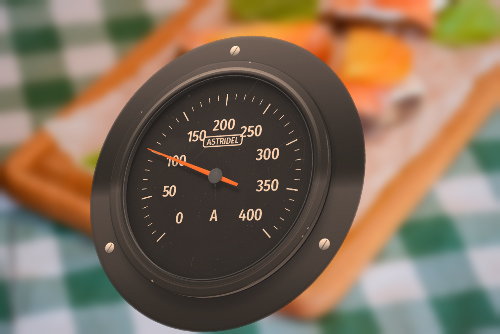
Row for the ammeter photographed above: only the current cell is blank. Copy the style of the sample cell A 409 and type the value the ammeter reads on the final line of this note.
A 100
